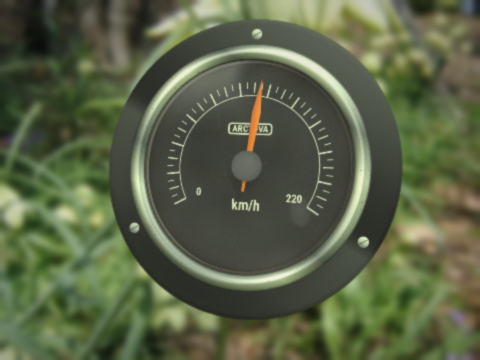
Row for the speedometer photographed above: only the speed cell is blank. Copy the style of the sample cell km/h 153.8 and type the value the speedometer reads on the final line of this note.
km/h 115
